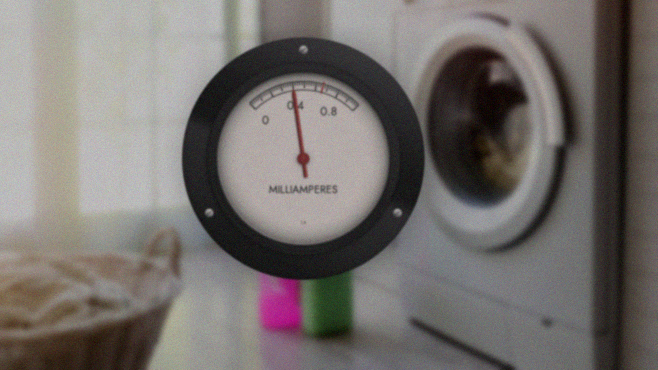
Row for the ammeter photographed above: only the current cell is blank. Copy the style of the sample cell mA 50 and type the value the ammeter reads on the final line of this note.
mA 0.4
